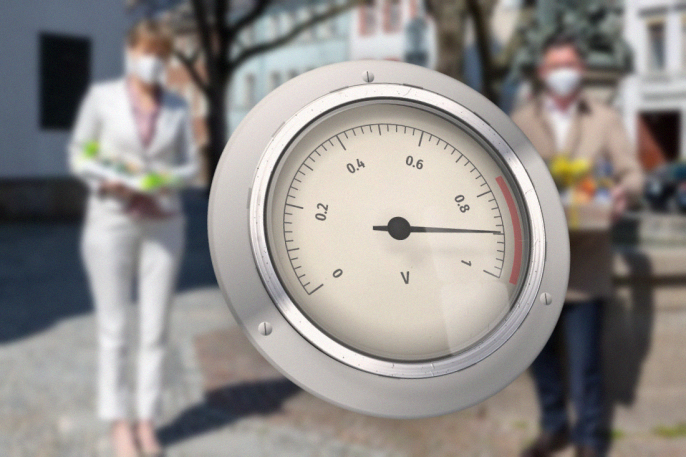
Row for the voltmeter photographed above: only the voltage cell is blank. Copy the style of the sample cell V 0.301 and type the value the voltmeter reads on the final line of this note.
V 0.9
